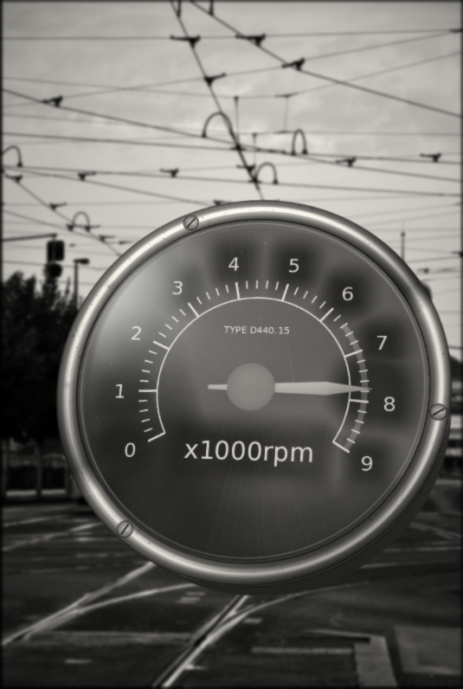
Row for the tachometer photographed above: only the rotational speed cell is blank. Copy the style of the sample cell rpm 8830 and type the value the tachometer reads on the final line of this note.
rpm 7800
